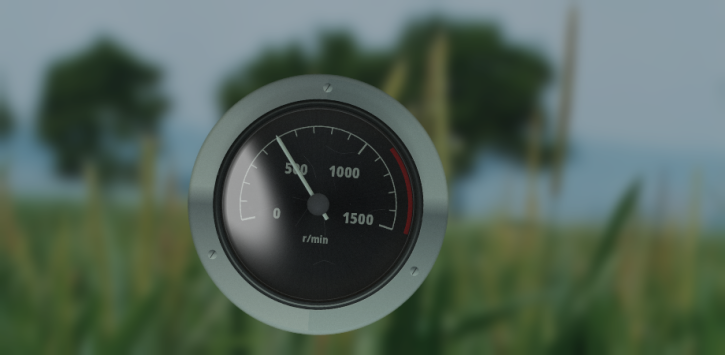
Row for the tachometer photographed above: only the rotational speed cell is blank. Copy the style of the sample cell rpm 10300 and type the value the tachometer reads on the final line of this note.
rpm 500
